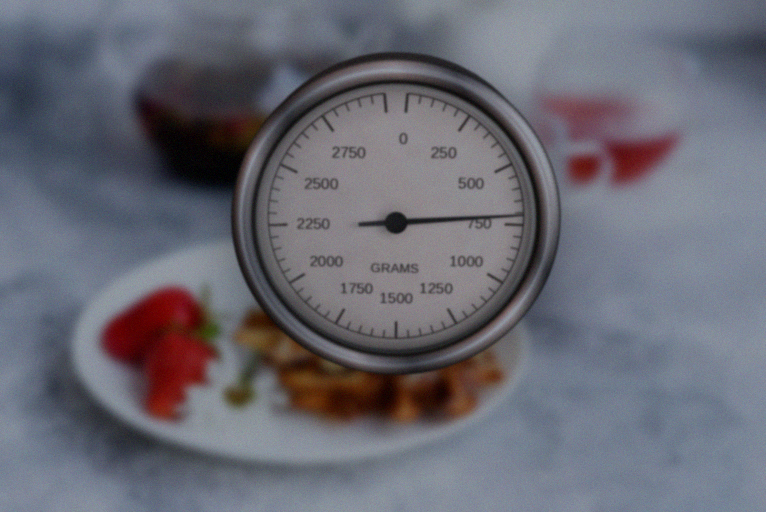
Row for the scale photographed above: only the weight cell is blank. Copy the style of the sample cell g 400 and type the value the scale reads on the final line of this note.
g 700
